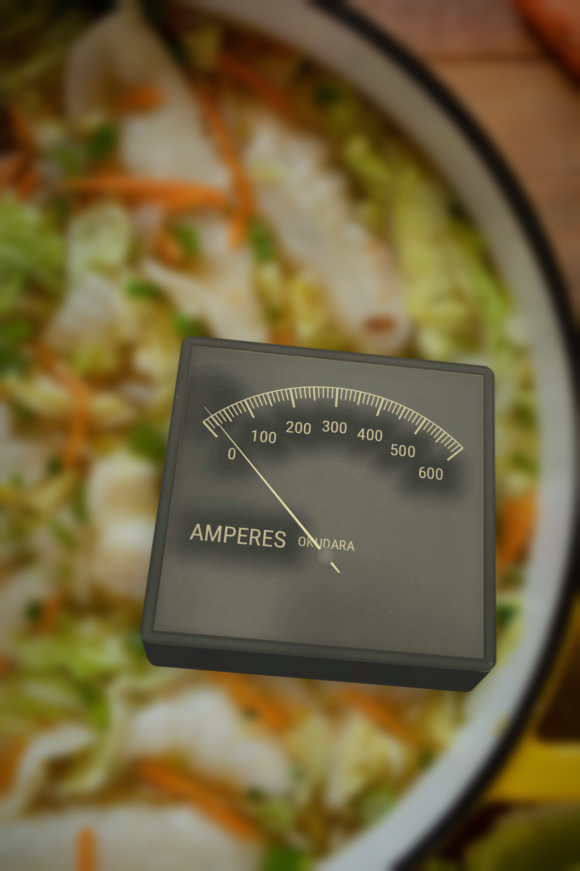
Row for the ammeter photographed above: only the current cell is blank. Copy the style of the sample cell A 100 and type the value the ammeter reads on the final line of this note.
A 20
